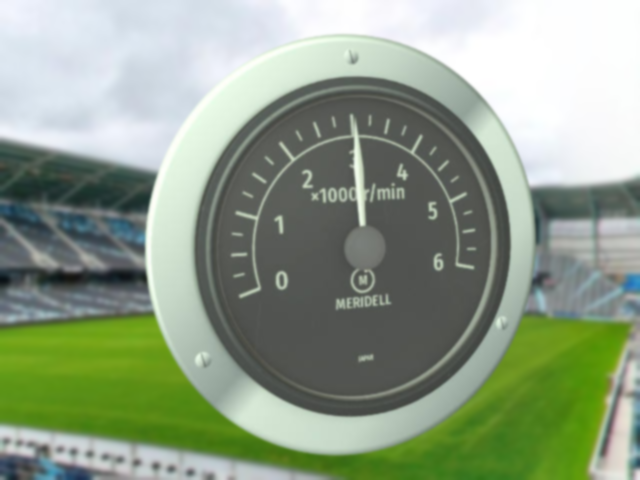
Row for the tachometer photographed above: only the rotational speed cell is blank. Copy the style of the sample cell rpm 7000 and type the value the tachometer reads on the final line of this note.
rpm 3000
